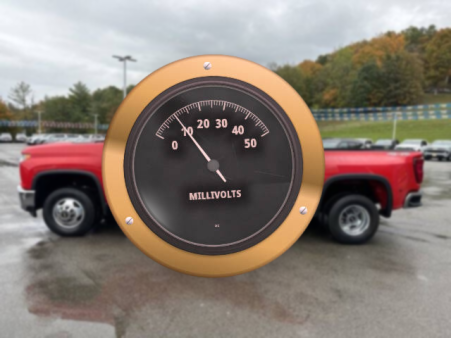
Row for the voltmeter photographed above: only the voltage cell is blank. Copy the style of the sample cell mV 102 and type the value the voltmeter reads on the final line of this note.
mV 10
